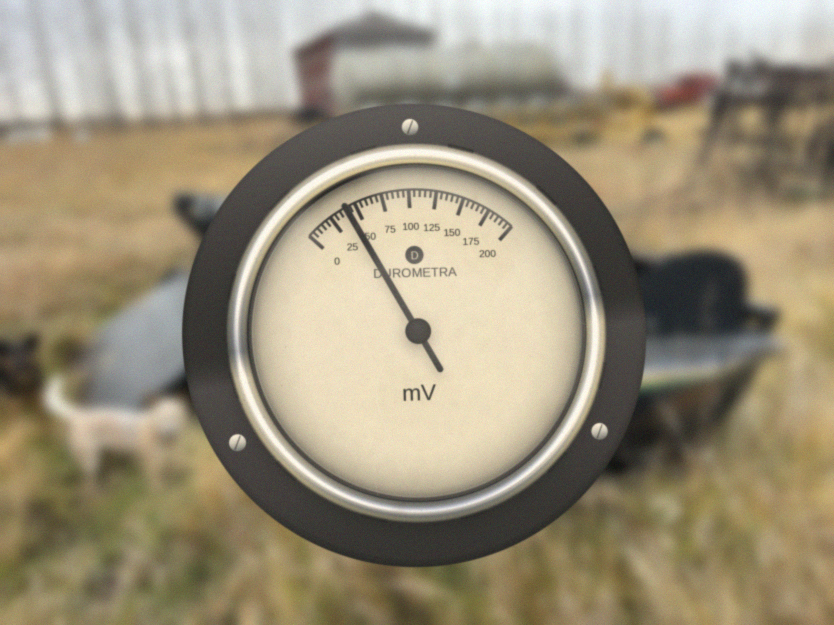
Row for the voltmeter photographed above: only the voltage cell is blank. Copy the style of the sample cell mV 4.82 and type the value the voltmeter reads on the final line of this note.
mV 40
